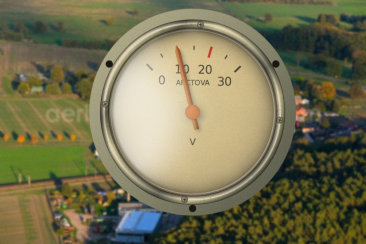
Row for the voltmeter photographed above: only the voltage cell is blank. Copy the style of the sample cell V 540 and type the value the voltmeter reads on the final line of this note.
V 10
